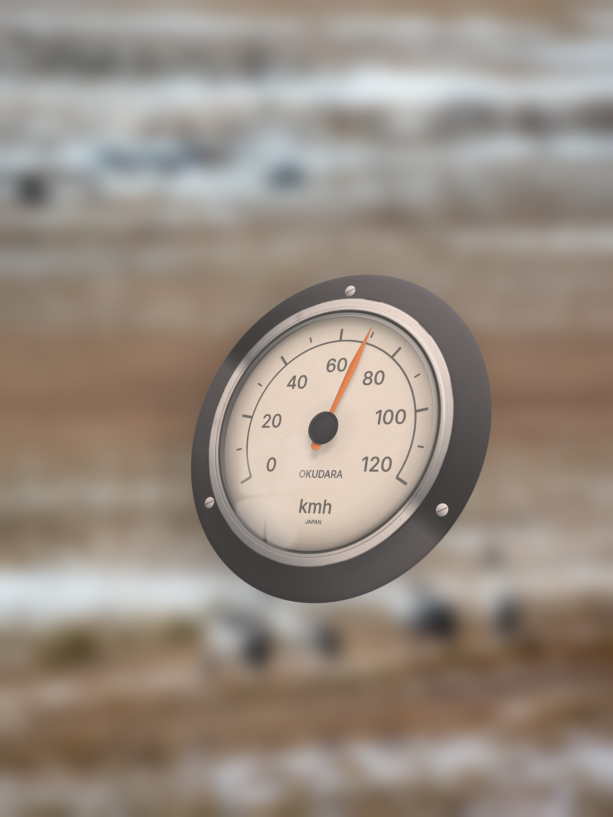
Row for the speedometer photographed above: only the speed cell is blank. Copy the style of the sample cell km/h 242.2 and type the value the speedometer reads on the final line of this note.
km/h 70
